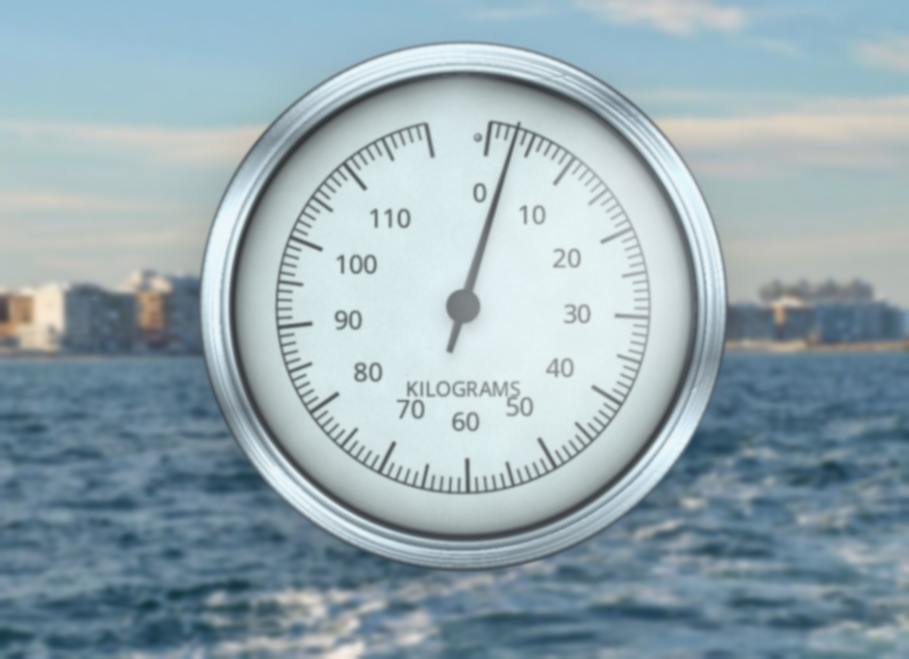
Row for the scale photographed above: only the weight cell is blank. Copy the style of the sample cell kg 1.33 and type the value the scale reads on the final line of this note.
kg 3
